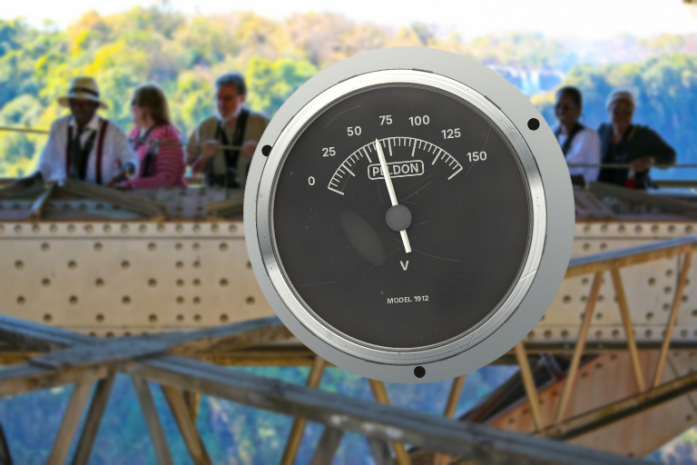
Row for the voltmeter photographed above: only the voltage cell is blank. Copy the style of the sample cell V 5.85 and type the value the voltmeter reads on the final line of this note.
V 65
